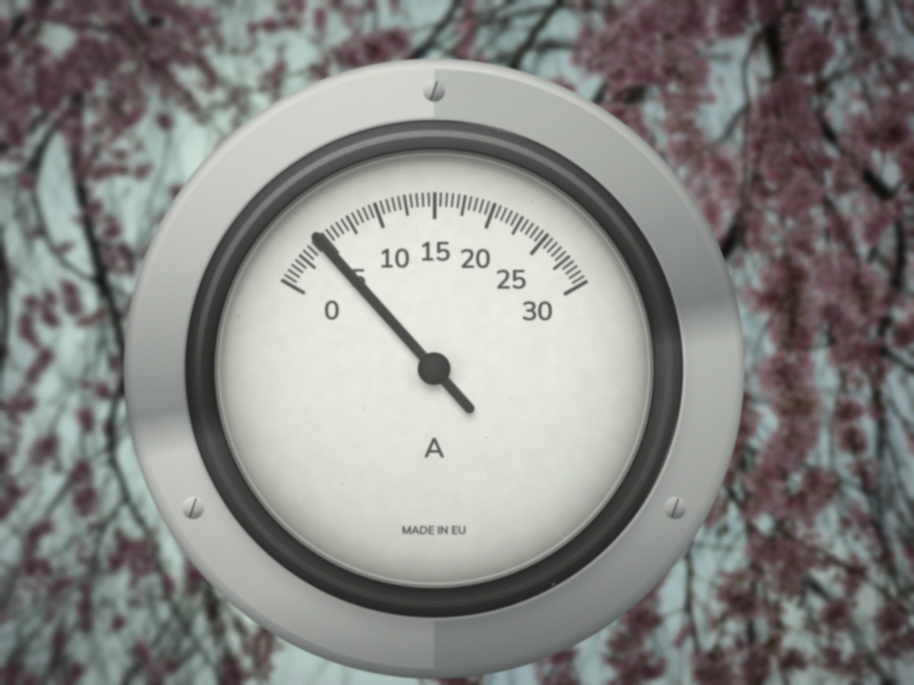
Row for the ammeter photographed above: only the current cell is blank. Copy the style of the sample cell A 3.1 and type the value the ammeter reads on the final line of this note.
A 4.5
